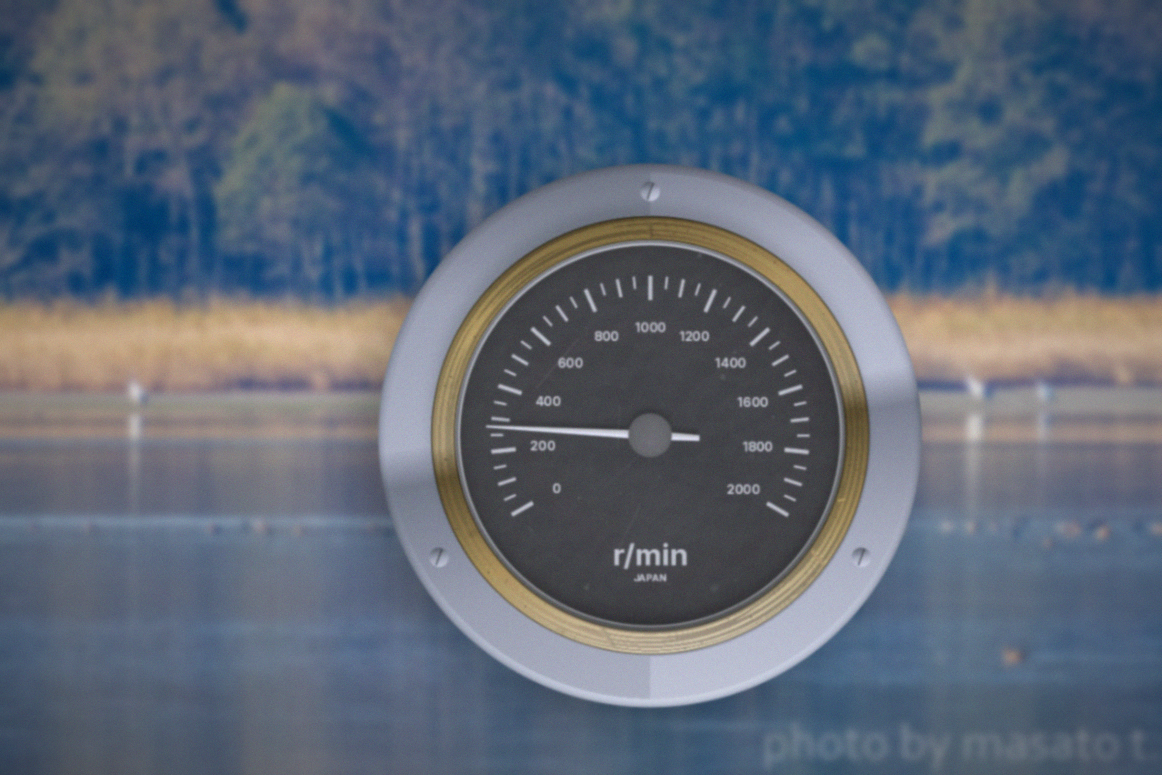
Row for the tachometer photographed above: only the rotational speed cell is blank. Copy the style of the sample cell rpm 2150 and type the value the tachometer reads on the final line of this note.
rpm 275
